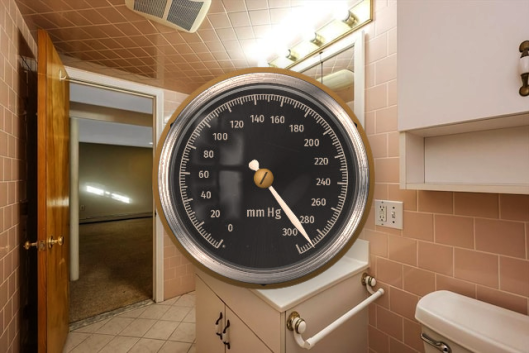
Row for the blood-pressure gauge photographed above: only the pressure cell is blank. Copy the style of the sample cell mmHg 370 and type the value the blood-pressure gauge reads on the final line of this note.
mmHg 290
